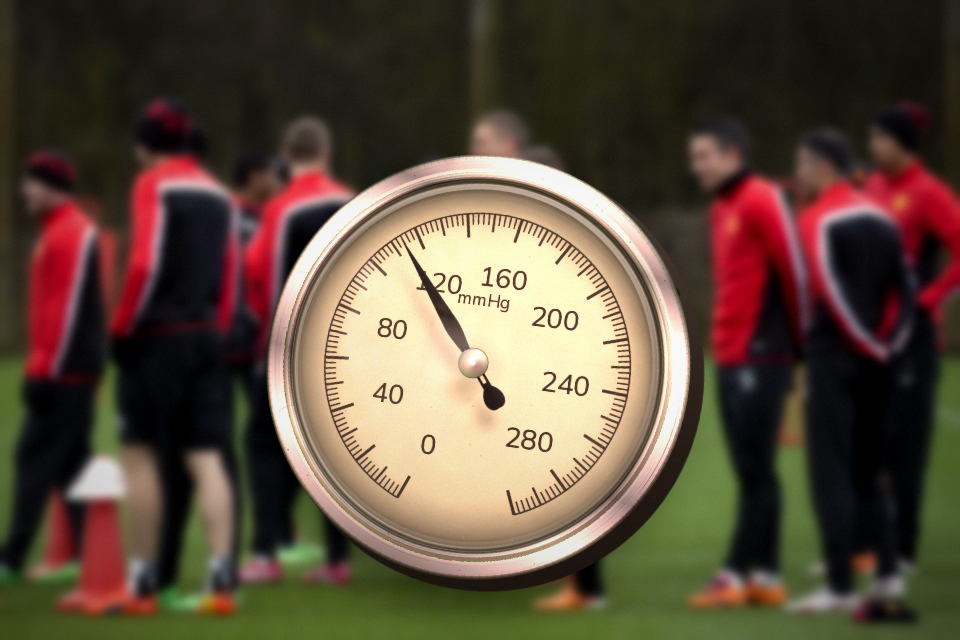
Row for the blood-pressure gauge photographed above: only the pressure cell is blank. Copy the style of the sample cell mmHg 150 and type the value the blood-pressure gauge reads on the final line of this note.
mmHg 114
